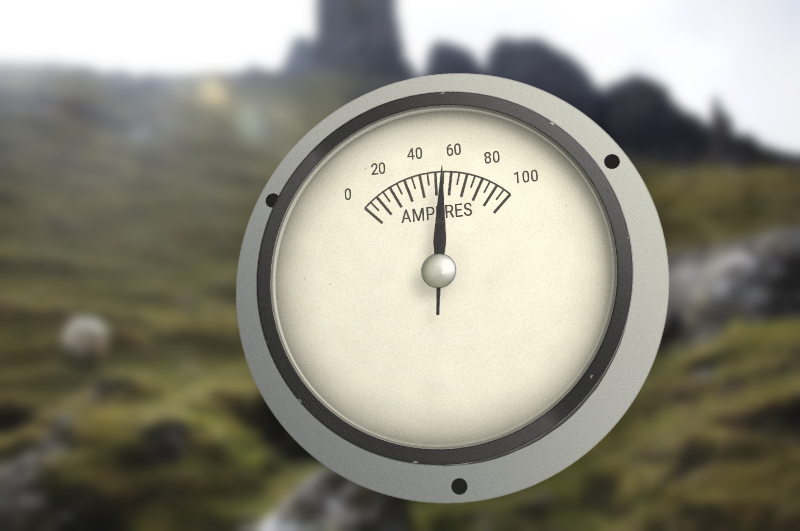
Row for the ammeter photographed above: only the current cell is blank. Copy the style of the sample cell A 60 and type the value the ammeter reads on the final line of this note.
A 55
